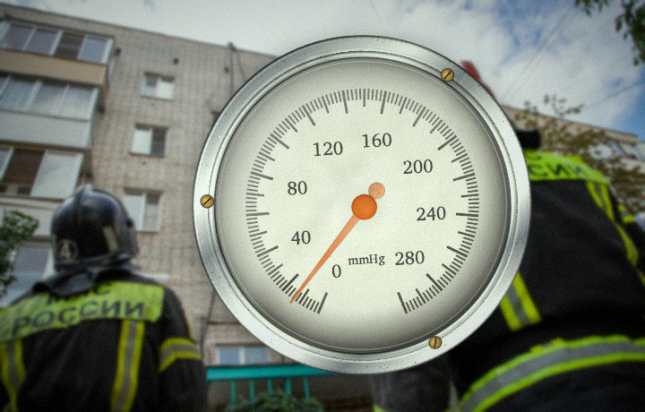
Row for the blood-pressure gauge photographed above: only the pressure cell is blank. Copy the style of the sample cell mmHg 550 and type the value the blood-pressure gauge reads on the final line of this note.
mmHg 14
